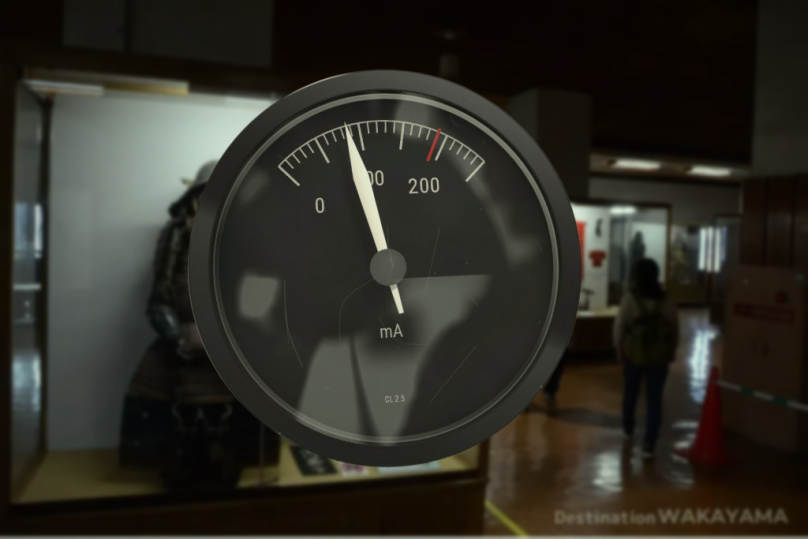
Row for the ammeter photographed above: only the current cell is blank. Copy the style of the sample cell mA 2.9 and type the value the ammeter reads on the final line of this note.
mA 85
